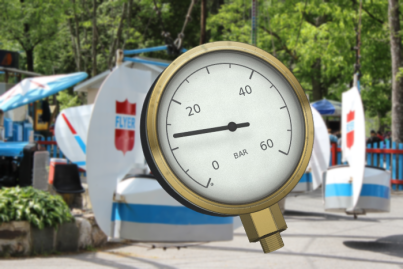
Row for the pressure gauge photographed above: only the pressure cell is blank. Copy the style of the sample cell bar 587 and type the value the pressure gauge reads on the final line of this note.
bar 12.5
